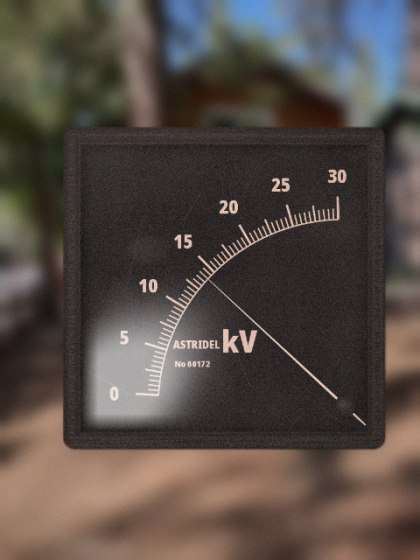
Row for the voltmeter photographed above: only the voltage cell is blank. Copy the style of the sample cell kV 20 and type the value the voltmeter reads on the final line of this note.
kV 14
